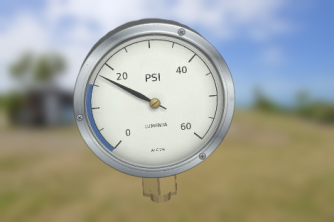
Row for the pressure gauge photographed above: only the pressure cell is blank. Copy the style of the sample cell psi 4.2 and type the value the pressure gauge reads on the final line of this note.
psi 17.5
